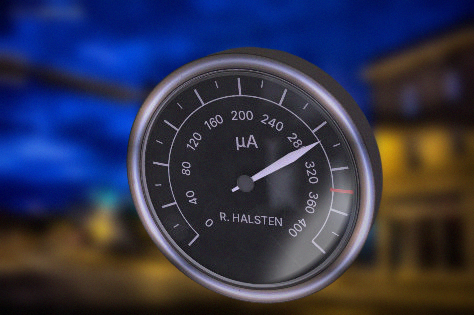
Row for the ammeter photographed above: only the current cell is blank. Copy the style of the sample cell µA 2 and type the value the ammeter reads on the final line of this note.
µA 290
